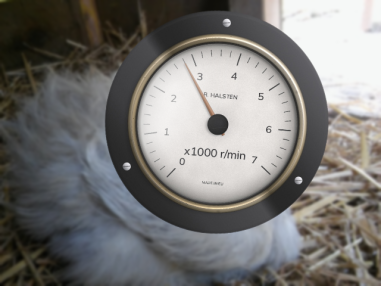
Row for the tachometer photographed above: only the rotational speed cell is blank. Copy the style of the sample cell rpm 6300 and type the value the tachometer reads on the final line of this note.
rpm 2800
